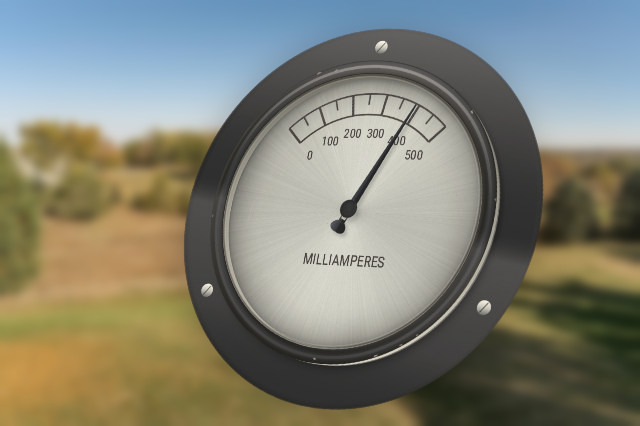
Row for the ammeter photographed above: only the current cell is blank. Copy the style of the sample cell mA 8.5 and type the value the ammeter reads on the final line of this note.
mA 400
